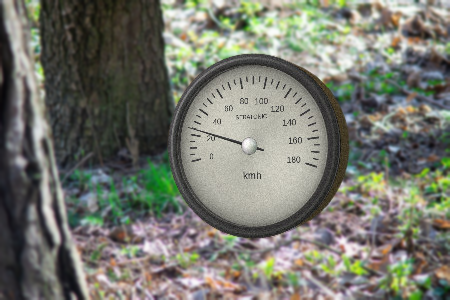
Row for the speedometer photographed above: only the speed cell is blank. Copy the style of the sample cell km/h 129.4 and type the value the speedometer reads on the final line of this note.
km/h 25
